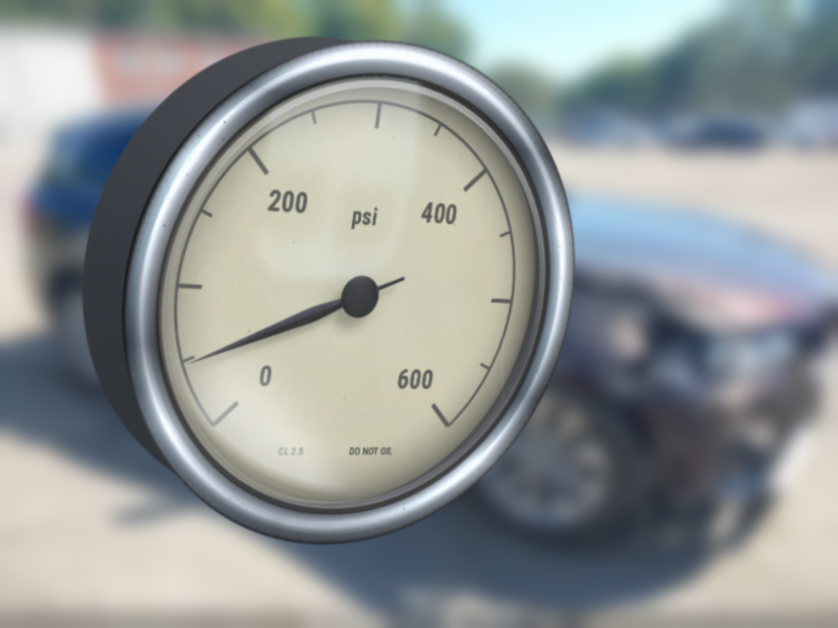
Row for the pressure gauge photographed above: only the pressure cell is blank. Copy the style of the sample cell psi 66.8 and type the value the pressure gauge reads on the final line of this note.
psi 50
